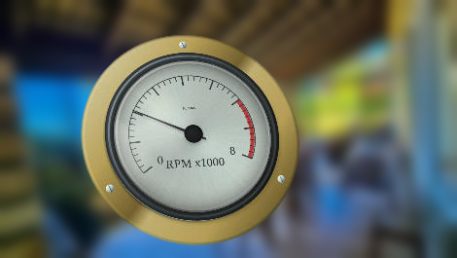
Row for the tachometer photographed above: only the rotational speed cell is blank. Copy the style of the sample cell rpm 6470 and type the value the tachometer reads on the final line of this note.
rpm 2000
